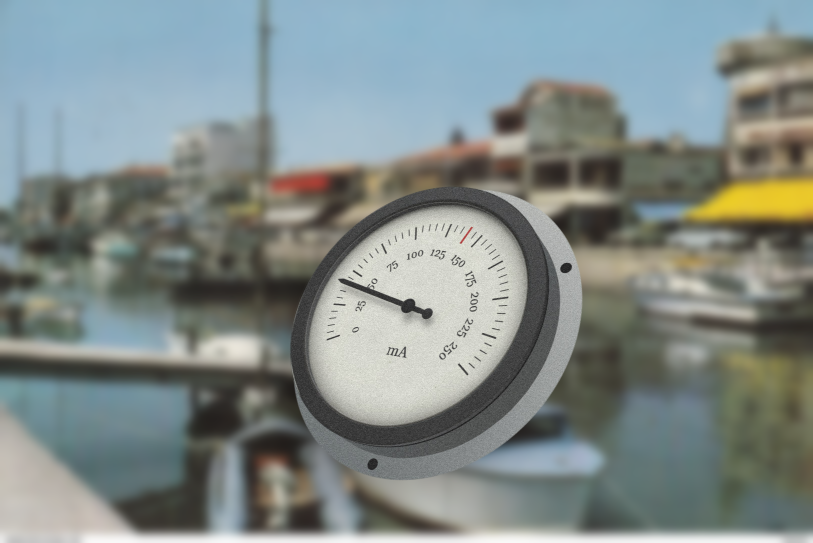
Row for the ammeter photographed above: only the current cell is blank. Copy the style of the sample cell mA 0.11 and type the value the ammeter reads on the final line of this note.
mA 40
